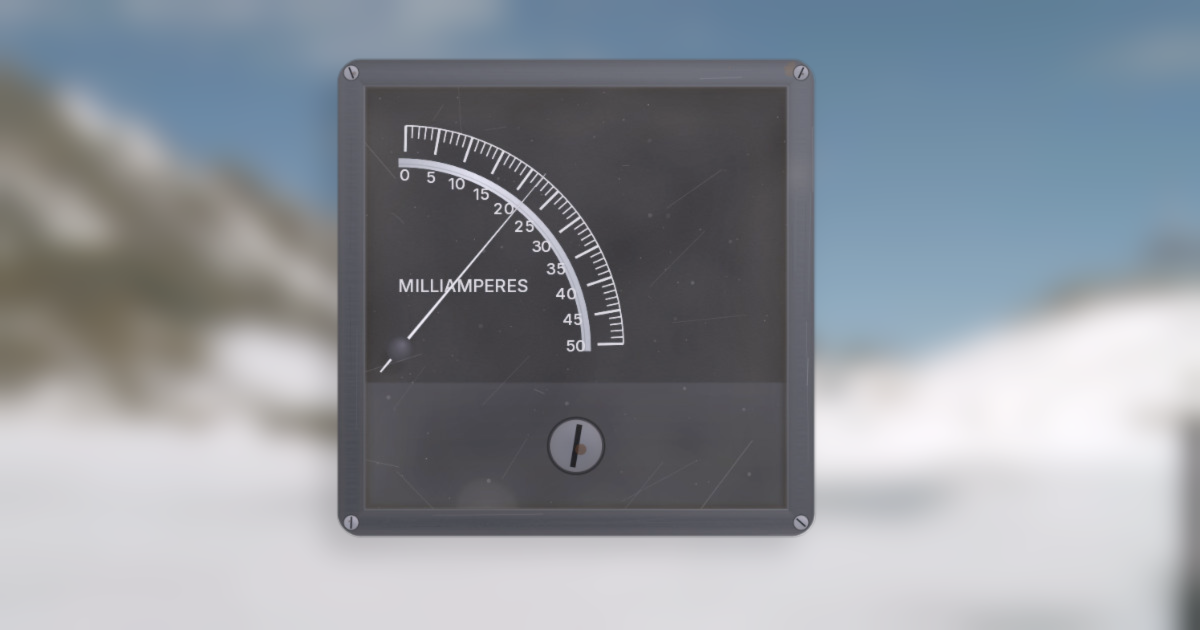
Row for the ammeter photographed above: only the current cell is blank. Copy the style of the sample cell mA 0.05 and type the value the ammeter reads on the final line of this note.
mA 22
